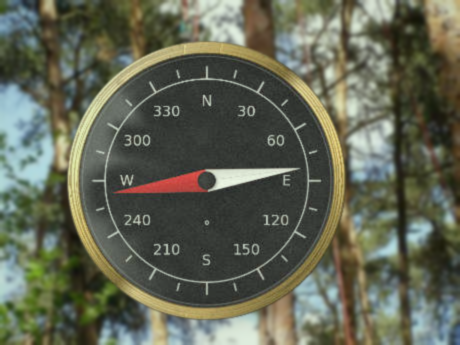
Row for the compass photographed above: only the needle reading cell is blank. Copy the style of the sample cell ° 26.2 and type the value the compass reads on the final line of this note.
° 262.5
